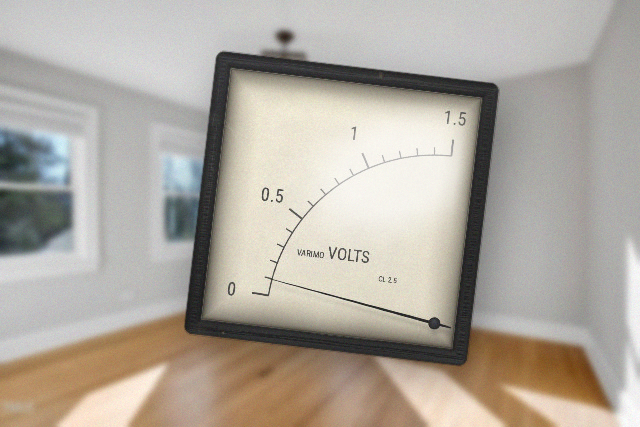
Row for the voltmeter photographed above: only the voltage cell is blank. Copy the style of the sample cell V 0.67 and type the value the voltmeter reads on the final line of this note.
V 0.1
